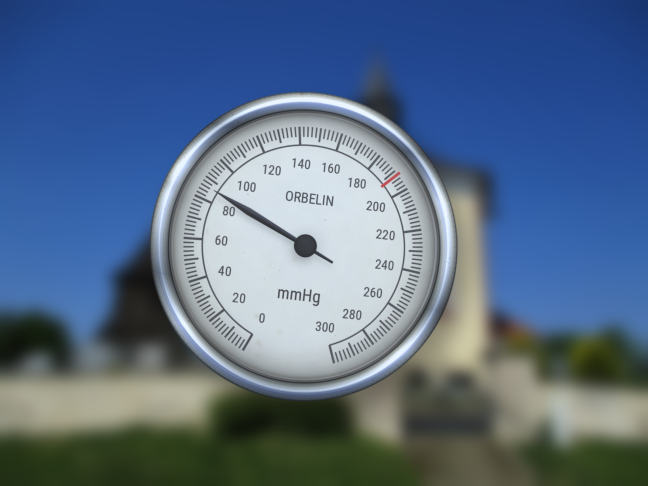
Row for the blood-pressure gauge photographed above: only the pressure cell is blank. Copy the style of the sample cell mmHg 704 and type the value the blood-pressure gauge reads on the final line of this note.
mmHg 86
